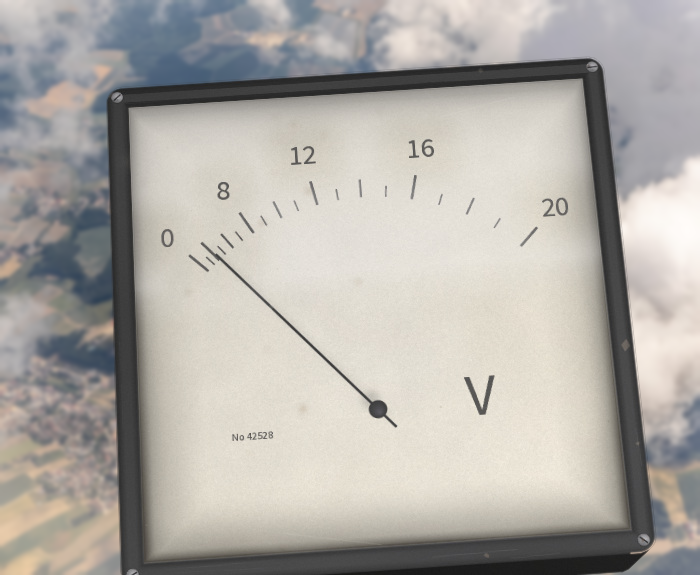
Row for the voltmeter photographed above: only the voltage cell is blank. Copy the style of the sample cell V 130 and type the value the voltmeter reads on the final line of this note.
V 4
